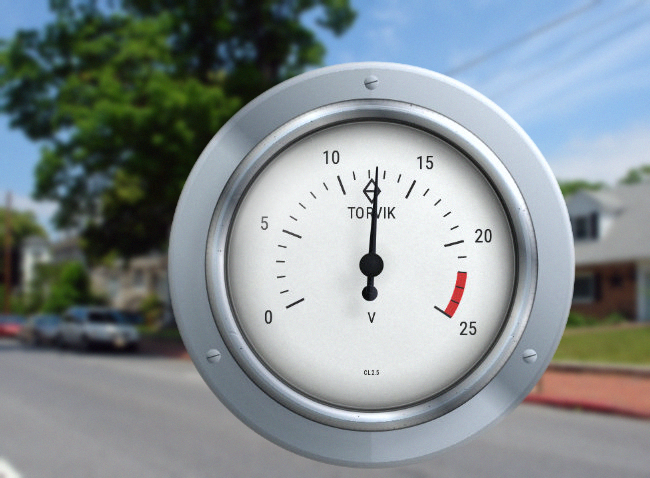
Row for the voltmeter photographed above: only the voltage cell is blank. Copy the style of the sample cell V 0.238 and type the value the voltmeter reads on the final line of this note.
V 12.5
